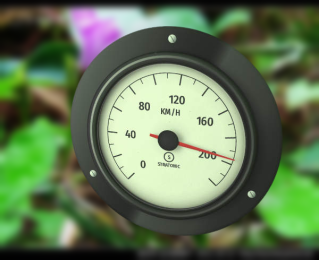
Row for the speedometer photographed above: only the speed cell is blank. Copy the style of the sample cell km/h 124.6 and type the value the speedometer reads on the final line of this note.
km/h 195
